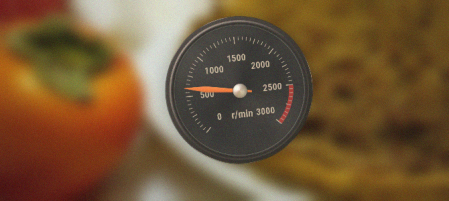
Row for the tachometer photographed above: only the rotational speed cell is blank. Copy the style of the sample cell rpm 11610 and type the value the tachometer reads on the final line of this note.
rpm 600
